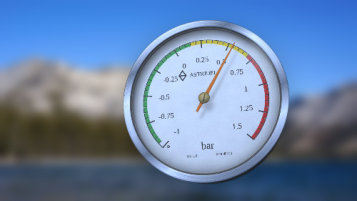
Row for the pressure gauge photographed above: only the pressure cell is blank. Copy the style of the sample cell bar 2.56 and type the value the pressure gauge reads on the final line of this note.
bar 0.55
